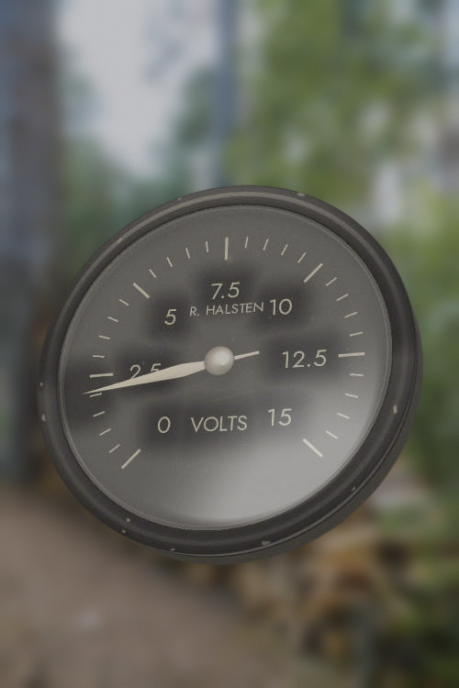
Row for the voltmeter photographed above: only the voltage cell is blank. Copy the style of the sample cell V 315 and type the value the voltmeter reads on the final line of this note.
V 2
